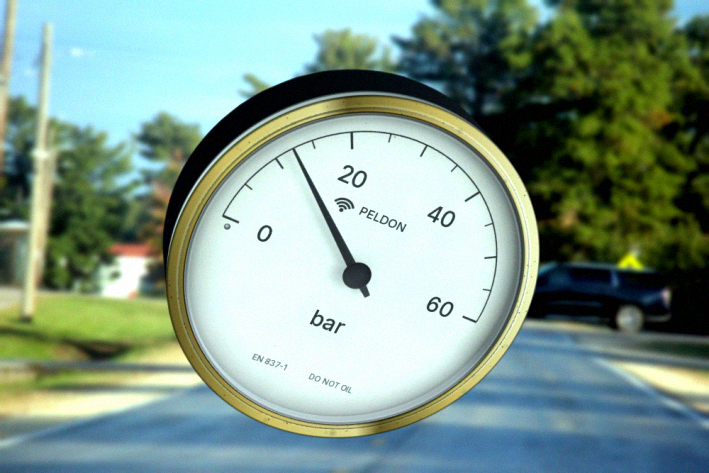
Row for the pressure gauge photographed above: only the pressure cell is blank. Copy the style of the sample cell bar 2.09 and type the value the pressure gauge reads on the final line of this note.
bar 12.5
